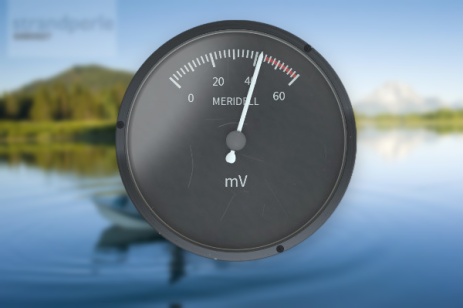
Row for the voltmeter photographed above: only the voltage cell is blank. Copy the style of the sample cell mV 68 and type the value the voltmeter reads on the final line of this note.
mV 42
